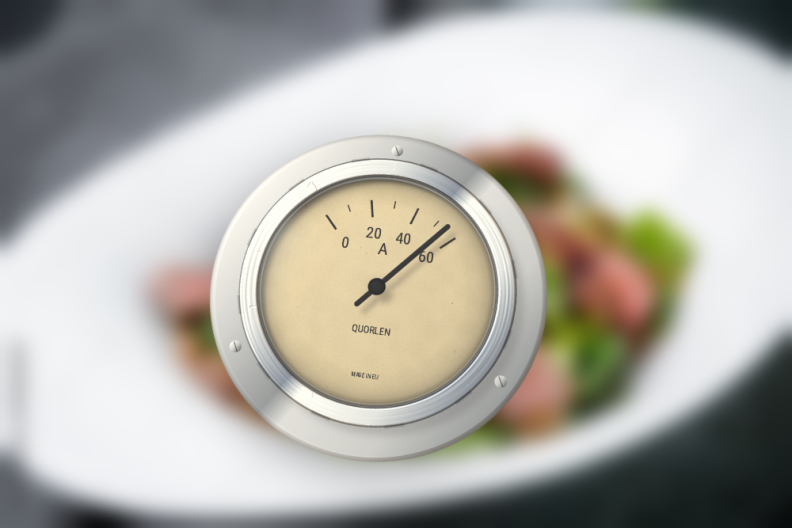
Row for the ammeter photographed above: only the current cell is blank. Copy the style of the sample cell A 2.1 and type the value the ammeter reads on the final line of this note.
A 55
